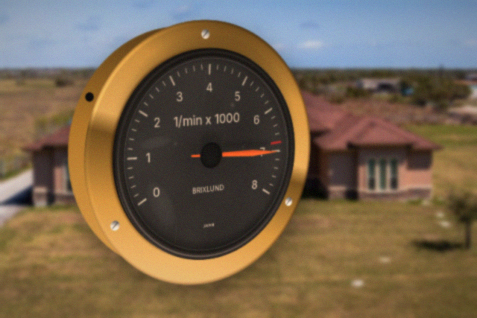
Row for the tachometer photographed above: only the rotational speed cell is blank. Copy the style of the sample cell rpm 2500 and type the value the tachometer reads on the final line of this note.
rpm 7000
